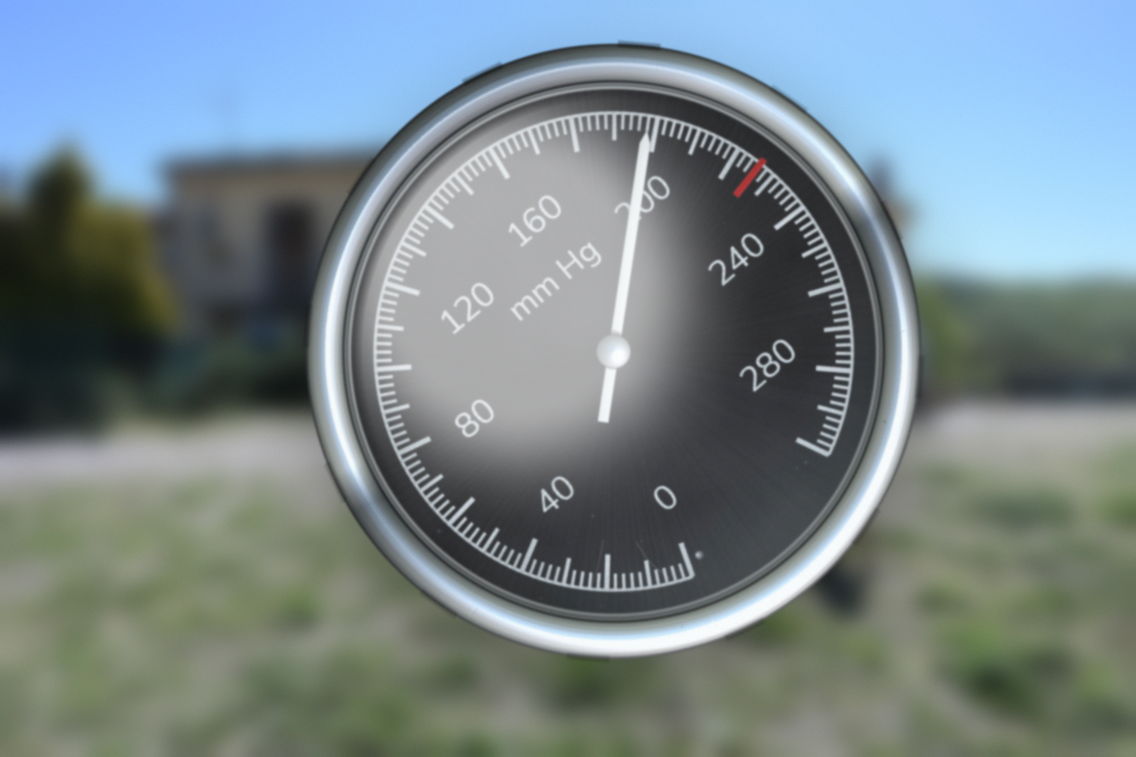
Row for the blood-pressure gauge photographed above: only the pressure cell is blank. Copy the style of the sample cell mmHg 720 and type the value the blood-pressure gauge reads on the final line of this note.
mmHg 198
